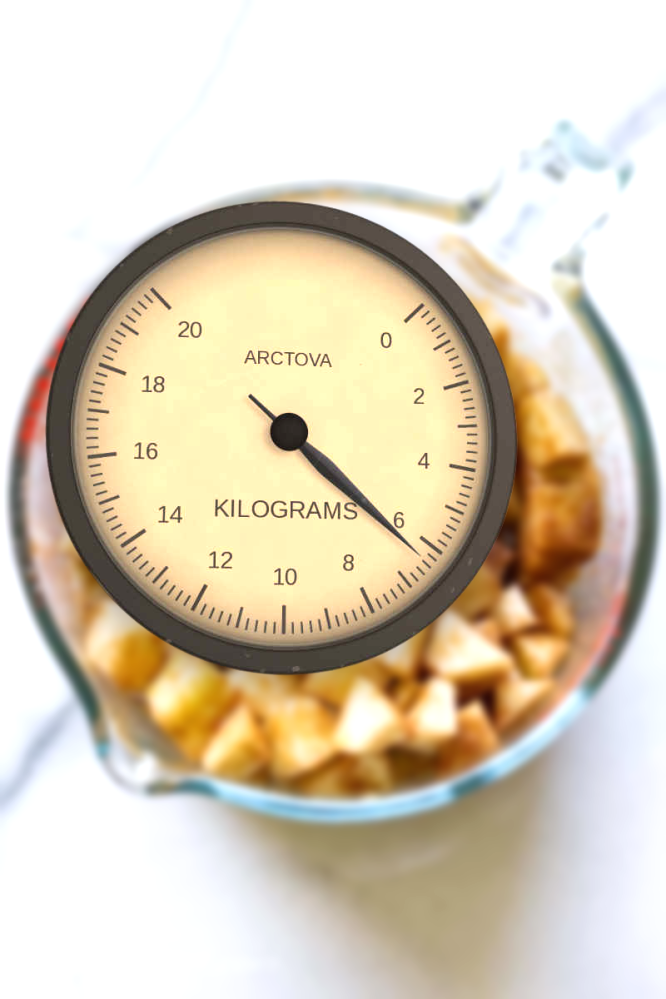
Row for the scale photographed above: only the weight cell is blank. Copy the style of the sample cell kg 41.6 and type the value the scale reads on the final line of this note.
kg 6.4
